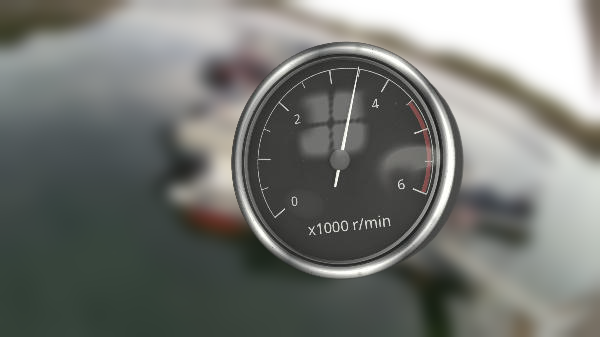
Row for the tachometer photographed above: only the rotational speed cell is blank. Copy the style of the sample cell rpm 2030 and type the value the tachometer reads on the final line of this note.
rpm 3500
